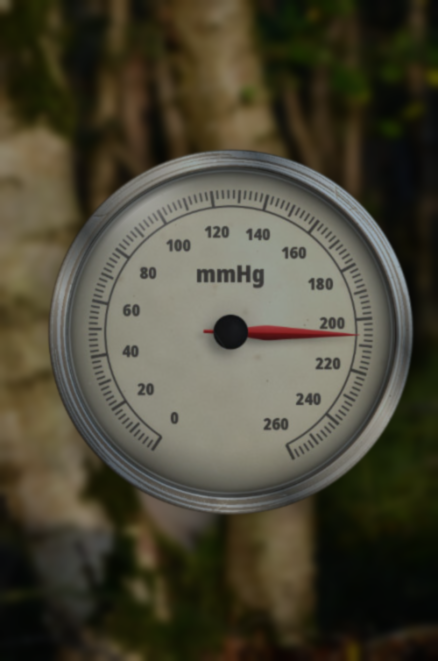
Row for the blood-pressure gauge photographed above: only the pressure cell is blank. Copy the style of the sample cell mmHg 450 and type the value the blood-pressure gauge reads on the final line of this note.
mmHg 206
